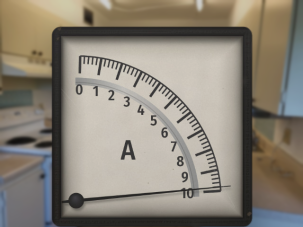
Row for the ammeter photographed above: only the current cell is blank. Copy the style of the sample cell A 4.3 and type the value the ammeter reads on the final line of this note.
A 9.8
